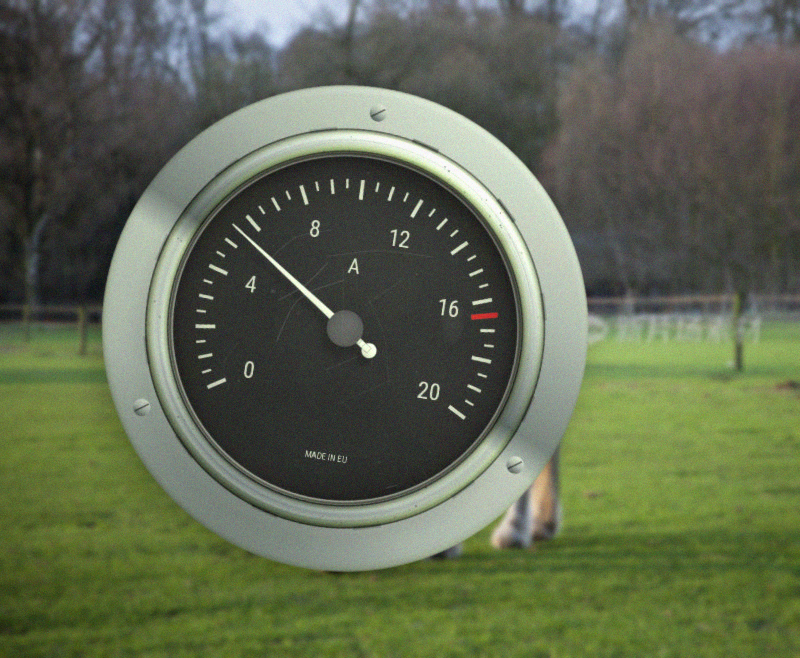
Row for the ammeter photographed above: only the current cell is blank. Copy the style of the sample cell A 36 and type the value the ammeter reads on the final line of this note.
A 5.5
